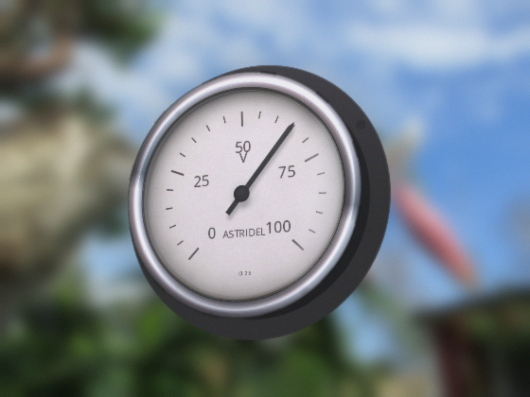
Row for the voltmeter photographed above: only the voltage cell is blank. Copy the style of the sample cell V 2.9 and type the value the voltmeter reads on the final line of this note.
V 65
